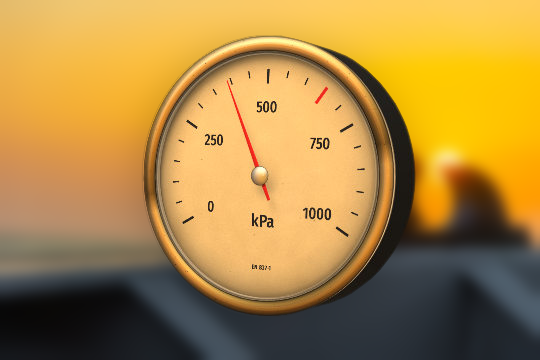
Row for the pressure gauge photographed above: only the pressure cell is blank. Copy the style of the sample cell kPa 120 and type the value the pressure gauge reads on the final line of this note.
kPa 400
